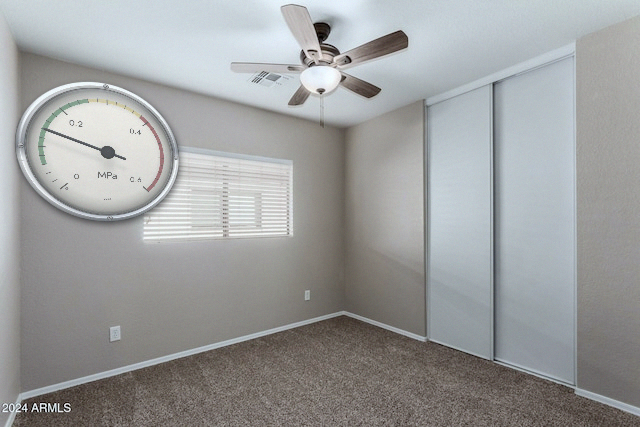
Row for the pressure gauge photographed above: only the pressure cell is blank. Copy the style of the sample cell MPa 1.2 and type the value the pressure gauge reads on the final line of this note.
MPa 0.14
